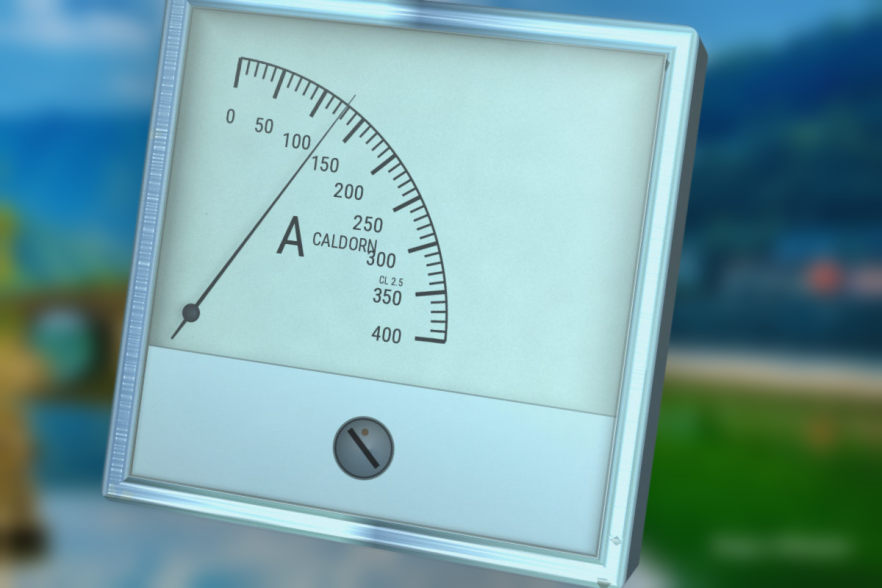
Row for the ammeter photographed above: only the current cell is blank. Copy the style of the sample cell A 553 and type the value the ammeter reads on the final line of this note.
A 130
